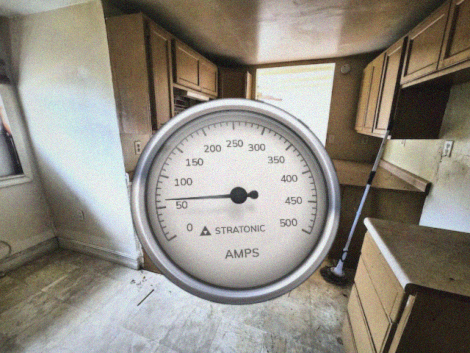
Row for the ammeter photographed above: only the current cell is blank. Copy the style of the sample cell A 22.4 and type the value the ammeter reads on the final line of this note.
A 60
